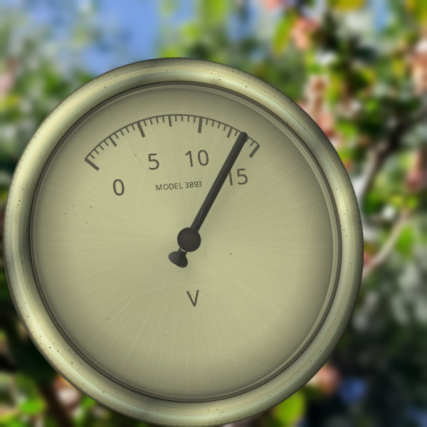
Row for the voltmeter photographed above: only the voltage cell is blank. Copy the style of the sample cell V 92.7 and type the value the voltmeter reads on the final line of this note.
V 13.5
